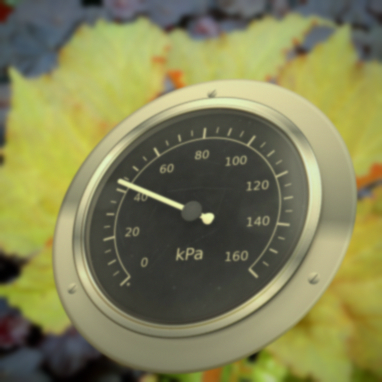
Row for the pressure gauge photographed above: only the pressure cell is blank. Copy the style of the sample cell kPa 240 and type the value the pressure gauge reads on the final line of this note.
kPa 42.5
